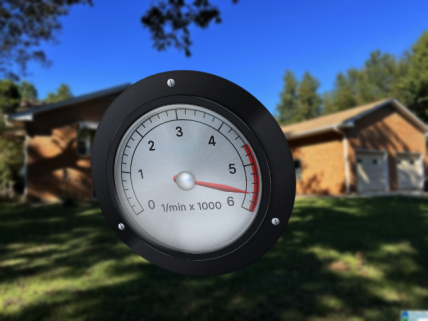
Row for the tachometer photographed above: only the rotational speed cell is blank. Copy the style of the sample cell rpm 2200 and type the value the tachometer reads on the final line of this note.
rpm 5600
